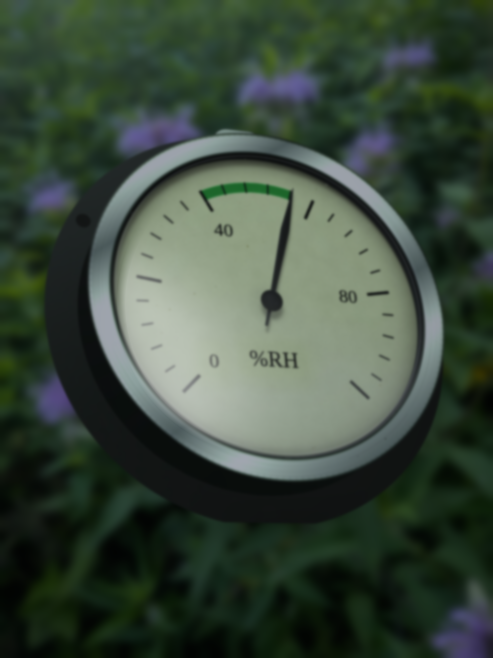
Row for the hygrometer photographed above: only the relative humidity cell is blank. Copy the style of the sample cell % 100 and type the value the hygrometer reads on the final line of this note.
% 56
